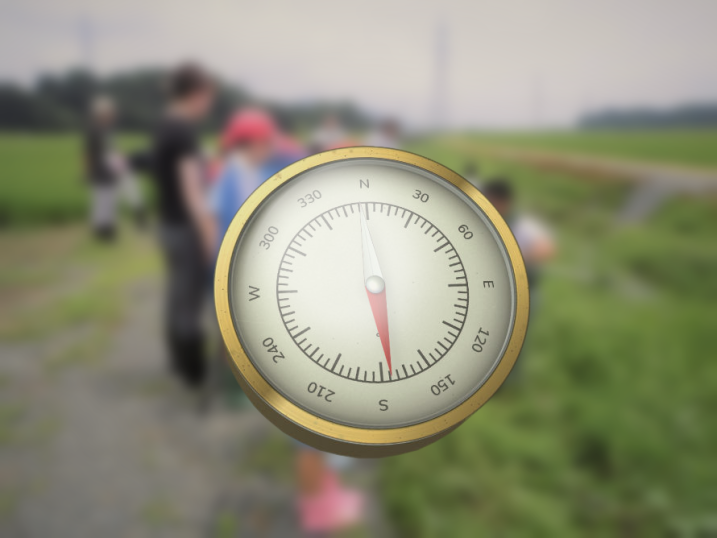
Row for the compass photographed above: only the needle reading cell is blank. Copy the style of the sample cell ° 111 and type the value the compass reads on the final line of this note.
° 175
